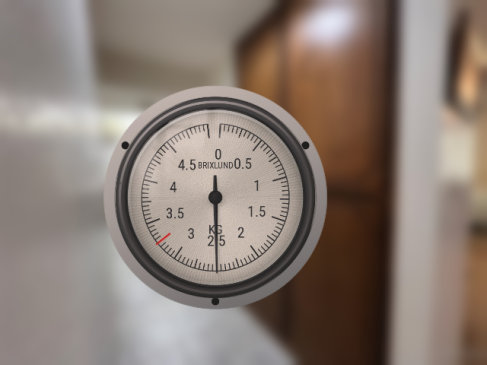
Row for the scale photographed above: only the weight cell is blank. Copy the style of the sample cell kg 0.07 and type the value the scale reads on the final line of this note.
kg 2.5
